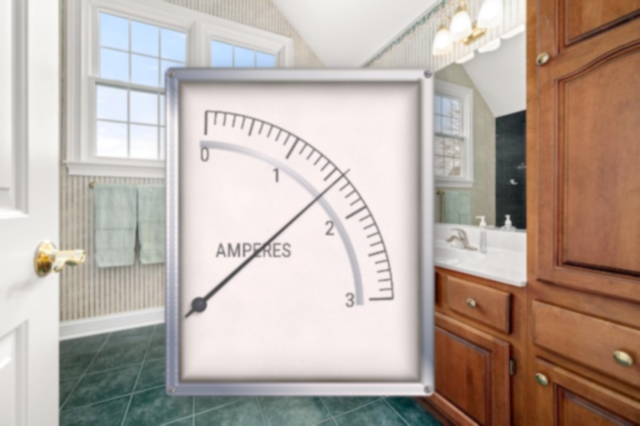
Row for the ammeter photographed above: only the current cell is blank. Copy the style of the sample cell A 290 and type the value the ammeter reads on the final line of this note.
A 1.6
